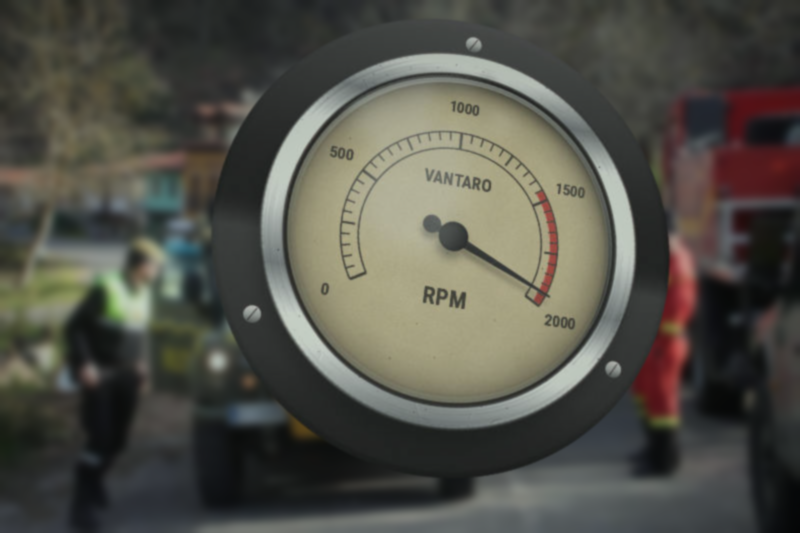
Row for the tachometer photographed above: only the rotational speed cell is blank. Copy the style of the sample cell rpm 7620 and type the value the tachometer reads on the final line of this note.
rpm 1950
